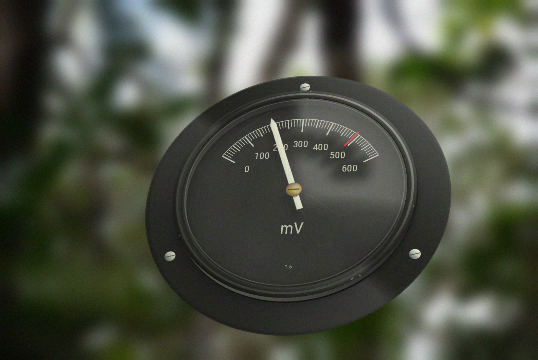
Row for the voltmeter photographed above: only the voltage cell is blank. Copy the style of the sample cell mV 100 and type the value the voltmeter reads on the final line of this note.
mV 200
